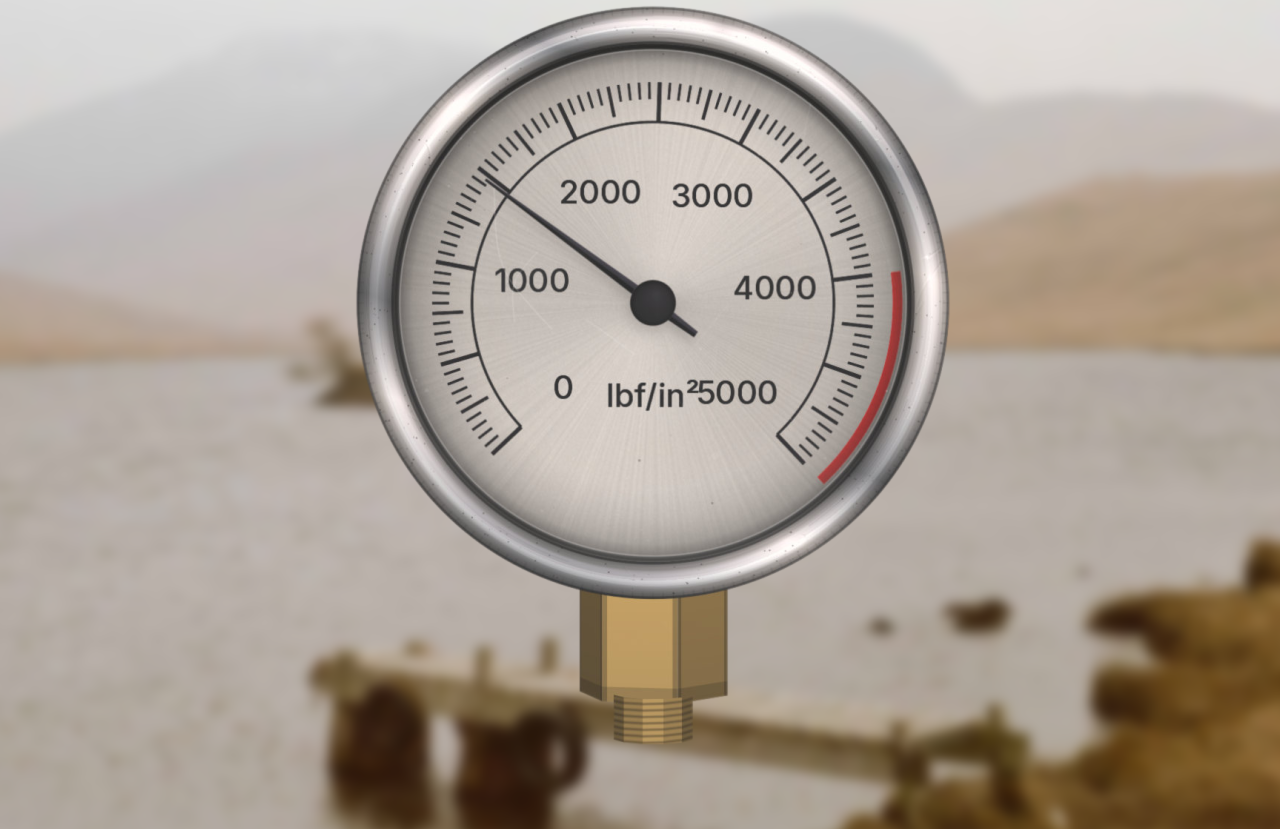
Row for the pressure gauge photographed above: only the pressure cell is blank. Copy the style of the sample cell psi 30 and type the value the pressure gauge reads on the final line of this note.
psi 1475
